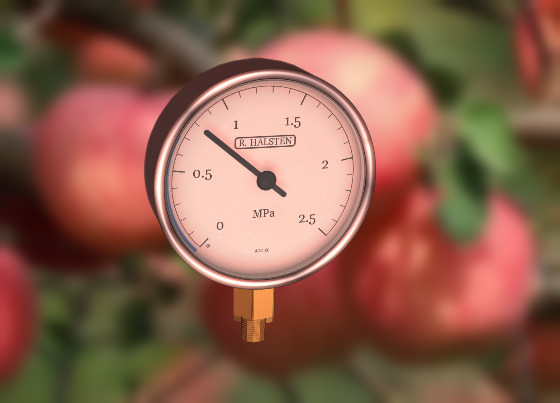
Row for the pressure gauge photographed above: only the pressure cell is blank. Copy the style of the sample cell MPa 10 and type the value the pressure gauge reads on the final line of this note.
MPa 0.8
